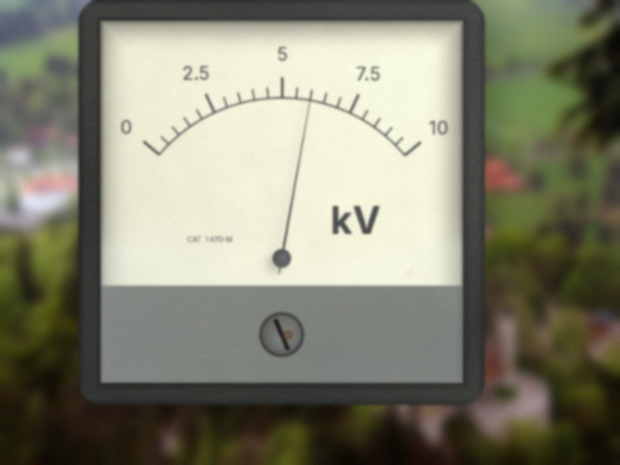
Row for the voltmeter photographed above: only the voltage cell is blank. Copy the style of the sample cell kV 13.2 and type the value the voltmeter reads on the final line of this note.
kV 6
